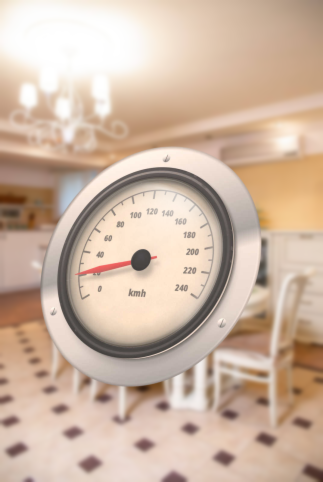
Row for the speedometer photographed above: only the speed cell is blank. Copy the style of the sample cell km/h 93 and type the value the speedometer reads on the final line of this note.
km/h 20
